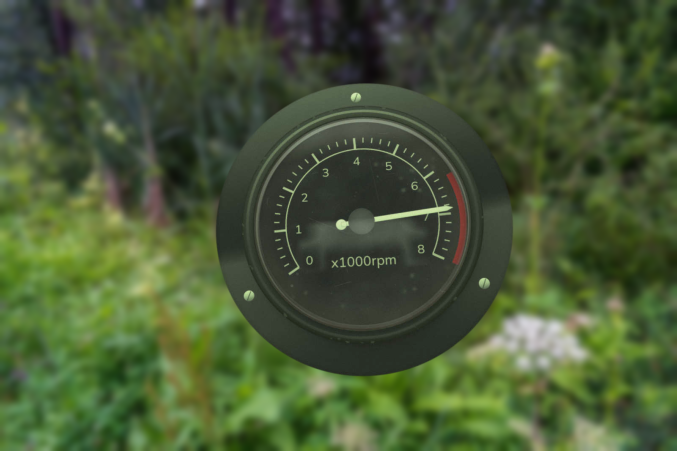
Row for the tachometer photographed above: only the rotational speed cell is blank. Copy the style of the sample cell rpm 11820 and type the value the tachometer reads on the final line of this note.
rpm 6900
